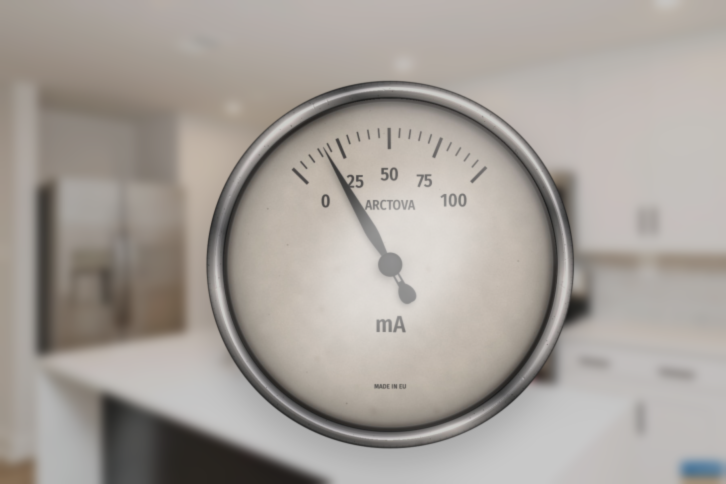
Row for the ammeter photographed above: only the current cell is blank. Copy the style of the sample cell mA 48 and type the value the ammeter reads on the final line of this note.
mA 17.5
